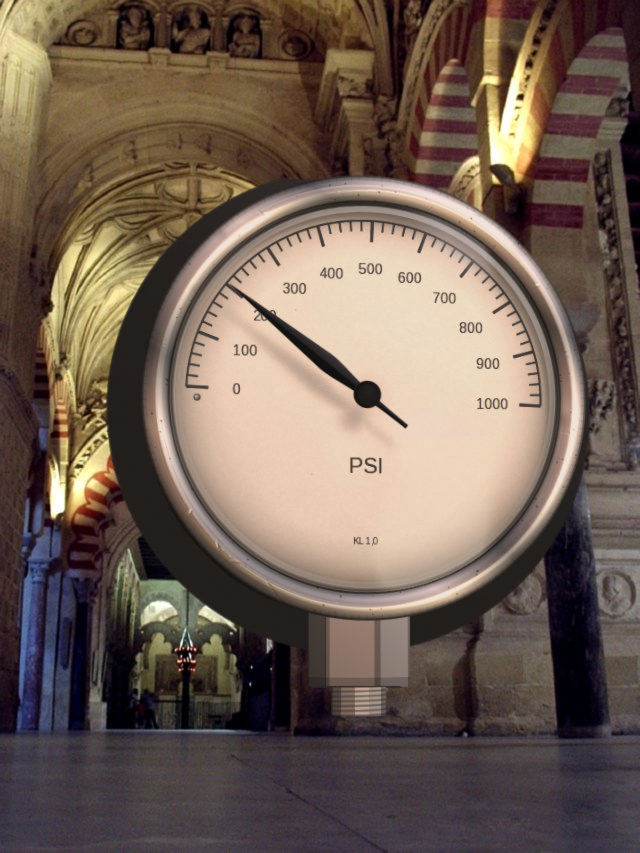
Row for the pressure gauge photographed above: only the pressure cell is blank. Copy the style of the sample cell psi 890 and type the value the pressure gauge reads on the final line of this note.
psi 200
